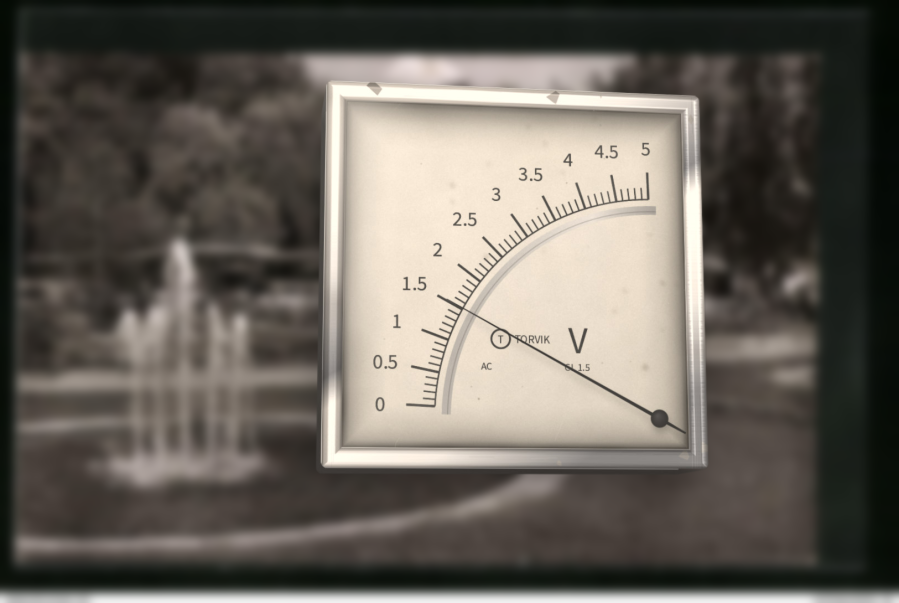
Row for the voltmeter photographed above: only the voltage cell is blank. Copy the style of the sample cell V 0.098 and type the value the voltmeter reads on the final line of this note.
V 1.5
